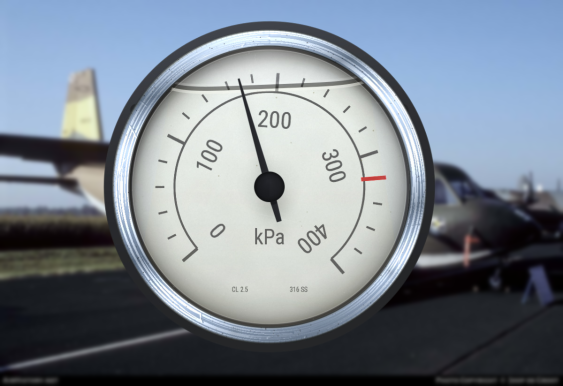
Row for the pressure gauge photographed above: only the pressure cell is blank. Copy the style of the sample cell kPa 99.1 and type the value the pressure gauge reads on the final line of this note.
kPa 170
